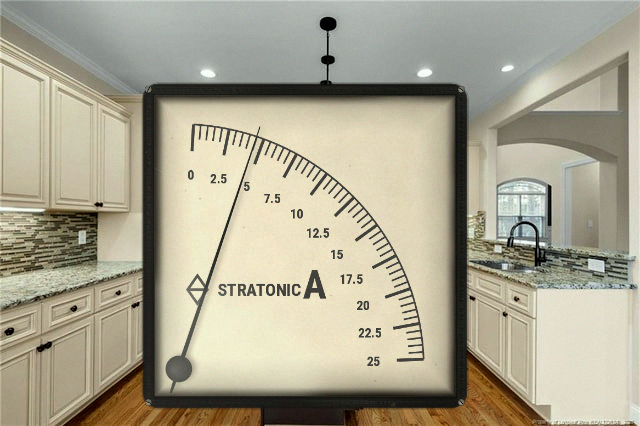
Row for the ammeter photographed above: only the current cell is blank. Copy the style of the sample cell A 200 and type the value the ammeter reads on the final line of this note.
A 4.5
